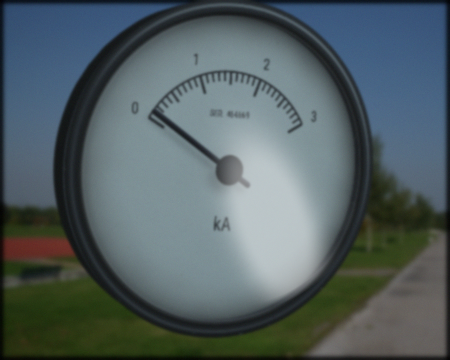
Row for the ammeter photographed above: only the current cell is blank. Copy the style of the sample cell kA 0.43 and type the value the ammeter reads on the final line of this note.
kA 0.1
